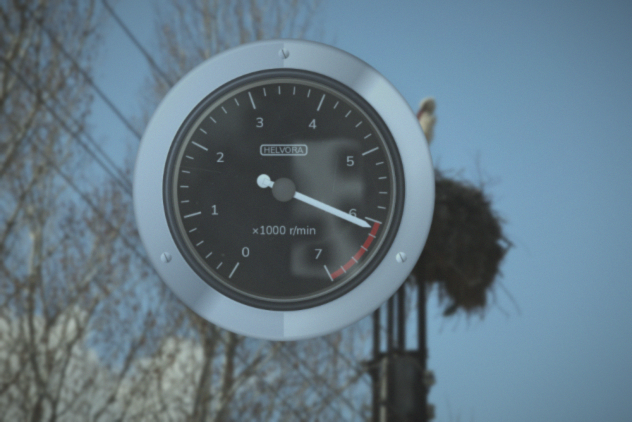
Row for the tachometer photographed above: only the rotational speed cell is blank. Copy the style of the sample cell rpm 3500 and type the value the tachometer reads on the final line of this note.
rpm 6100
